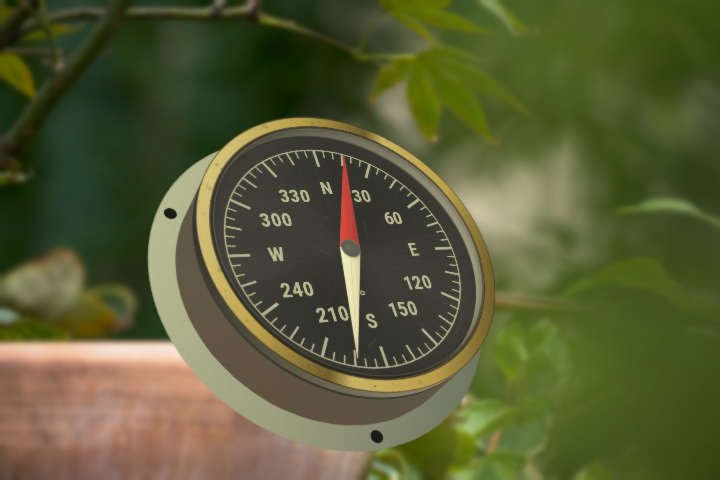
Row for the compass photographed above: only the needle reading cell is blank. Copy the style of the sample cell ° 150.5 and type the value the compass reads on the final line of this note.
° 15
